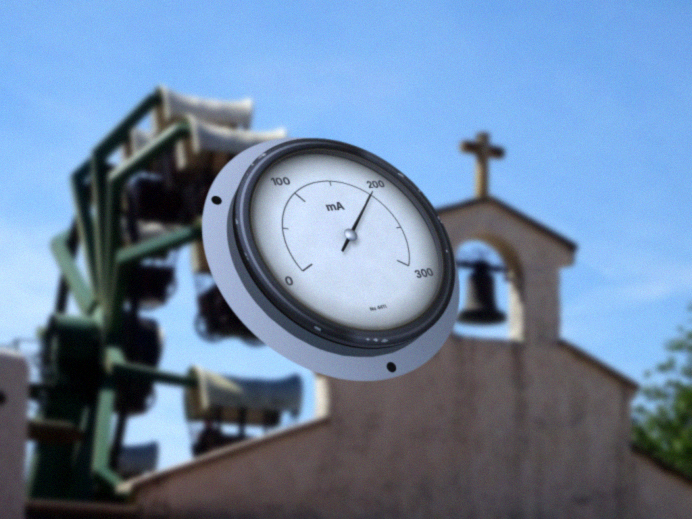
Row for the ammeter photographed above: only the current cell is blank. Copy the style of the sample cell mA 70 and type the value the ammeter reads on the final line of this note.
mA 200
